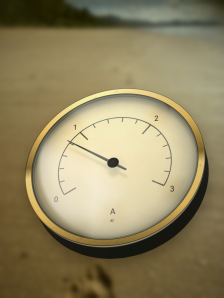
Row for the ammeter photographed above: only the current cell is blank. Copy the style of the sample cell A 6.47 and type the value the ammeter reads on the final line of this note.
A 0.8
